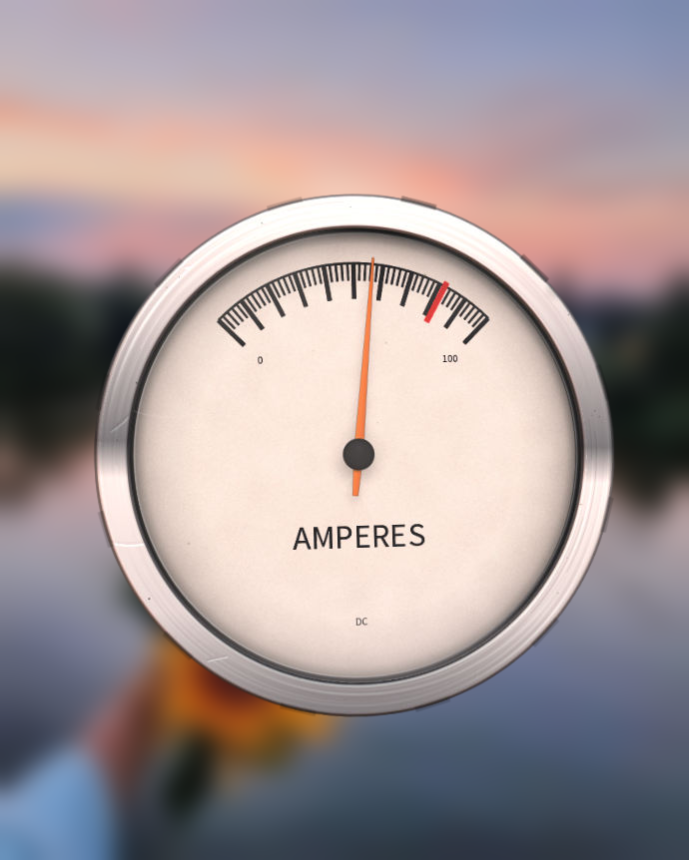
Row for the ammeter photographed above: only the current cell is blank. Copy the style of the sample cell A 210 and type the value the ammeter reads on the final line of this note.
A 56
